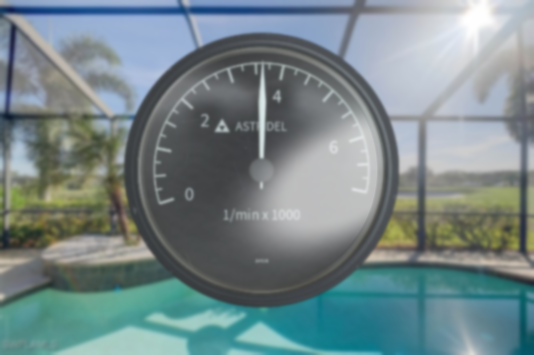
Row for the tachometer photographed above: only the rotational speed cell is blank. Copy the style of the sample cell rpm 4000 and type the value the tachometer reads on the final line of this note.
rpm 3625
